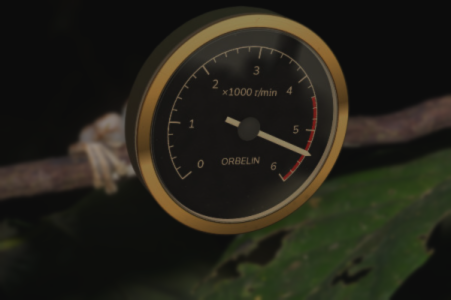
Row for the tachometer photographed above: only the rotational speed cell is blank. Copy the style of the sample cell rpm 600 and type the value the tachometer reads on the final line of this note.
rpm 5400
